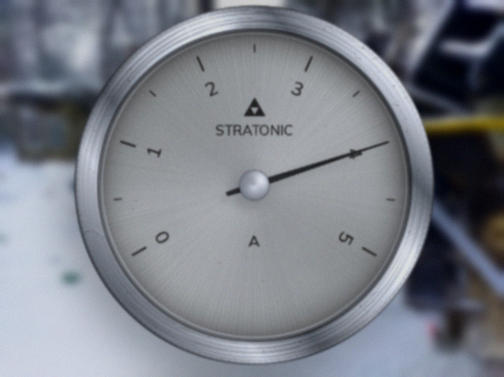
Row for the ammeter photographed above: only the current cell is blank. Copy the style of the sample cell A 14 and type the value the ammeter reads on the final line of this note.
A 4
